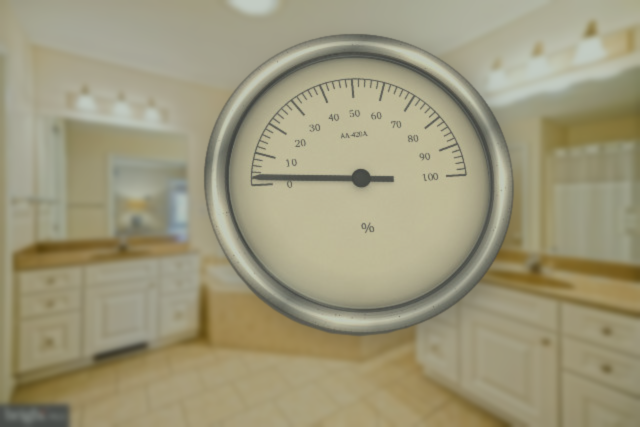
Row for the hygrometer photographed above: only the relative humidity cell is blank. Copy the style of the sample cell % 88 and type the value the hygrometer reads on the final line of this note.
% 2
